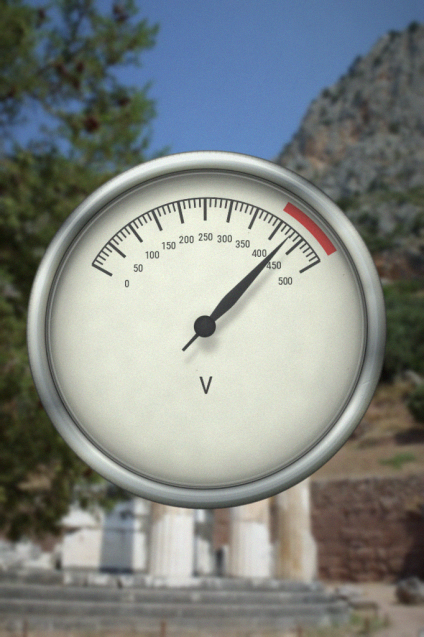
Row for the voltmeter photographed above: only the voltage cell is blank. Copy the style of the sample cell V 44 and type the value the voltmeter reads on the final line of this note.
V 430
